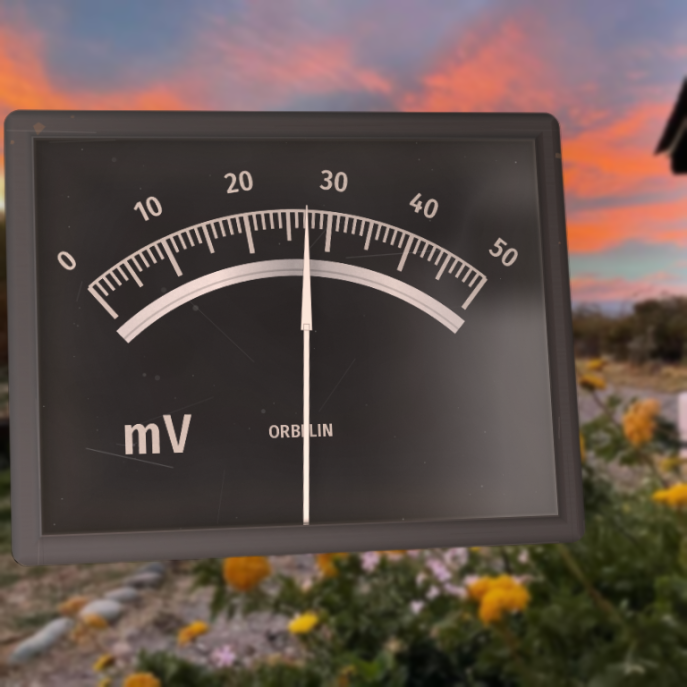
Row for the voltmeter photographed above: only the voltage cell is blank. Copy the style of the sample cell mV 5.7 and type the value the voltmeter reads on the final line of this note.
mV 27
